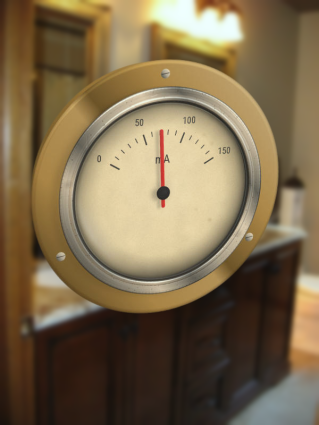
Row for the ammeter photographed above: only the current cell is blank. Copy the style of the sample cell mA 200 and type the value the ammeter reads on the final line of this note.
mA 70
